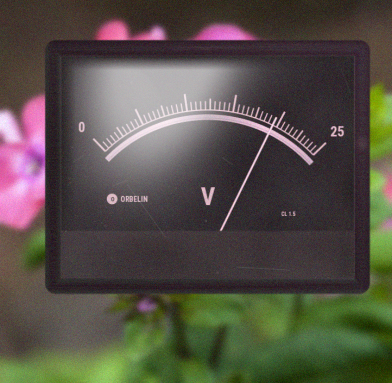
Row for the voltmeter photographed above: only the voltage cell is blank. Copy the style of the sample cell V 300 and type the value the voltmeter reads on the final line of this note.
V 19.5
